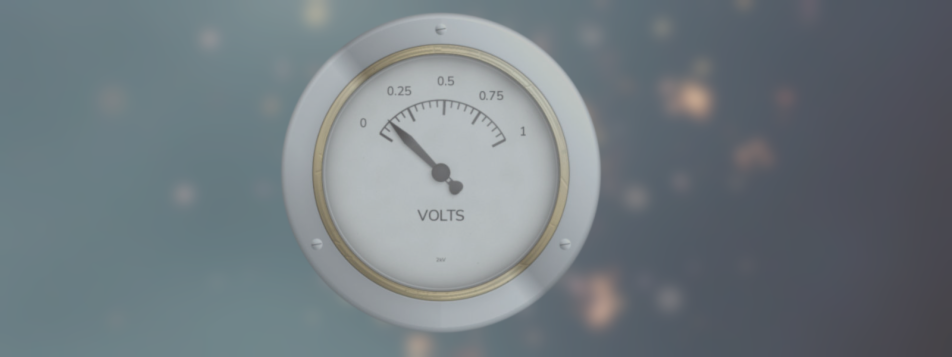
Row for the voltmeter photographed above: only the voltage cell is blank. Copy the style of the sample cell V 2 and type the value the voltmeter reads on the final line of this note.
V 0.1
